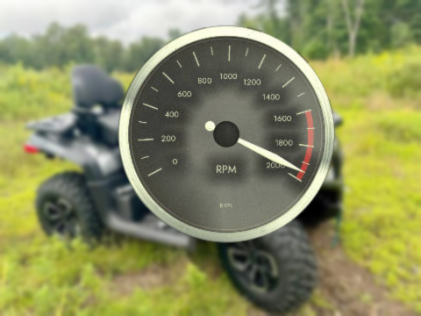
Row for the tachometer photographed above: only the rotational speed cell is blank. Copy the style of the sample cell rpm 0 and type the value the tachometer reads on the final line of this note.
rpm 1950
